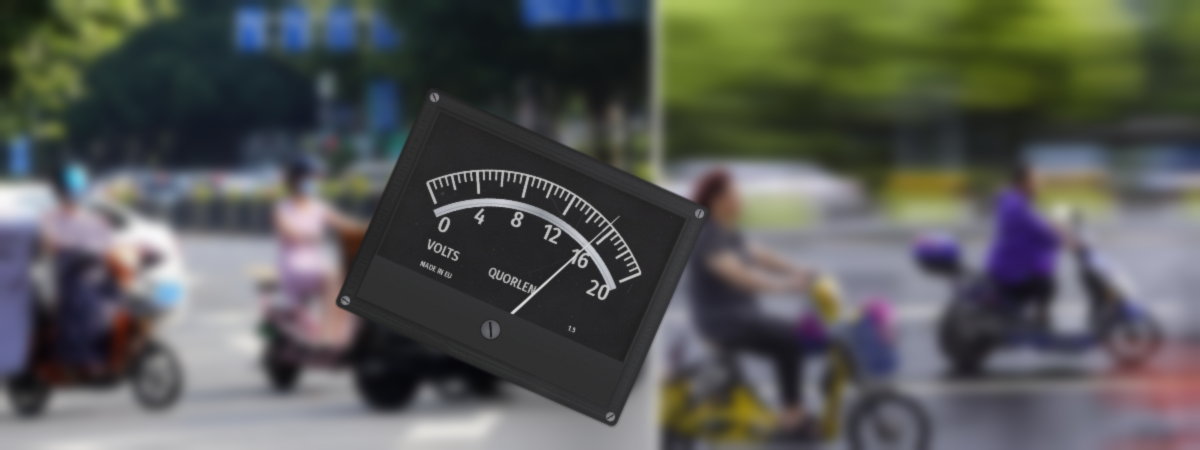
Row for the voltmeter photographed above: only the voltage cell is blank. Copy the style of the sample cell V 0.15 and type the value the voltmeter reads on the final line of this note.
V 15.5
